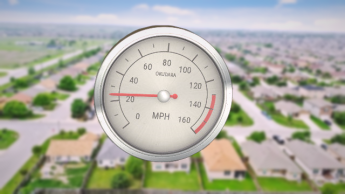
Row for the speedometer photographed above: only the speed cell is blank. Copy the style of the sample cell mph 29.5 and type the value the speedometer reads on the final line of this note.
mph 25
